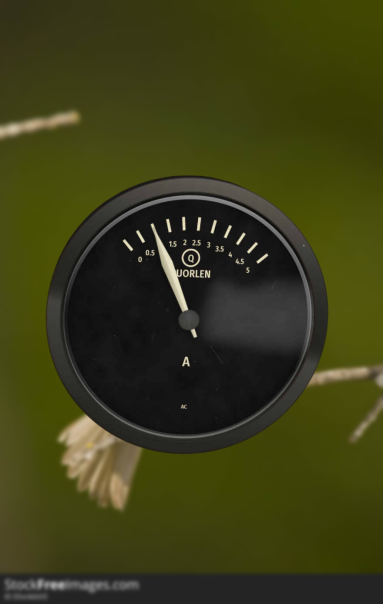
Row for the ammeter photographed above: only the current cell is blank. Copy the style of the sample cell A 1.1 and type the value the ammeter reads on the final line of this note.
A 1
